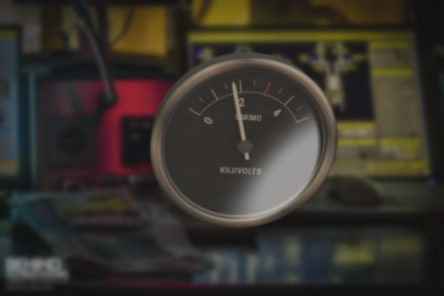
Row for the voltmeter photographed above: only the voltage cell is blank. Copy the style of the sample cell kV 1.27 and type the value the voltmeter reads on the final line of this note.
kV 1.75
